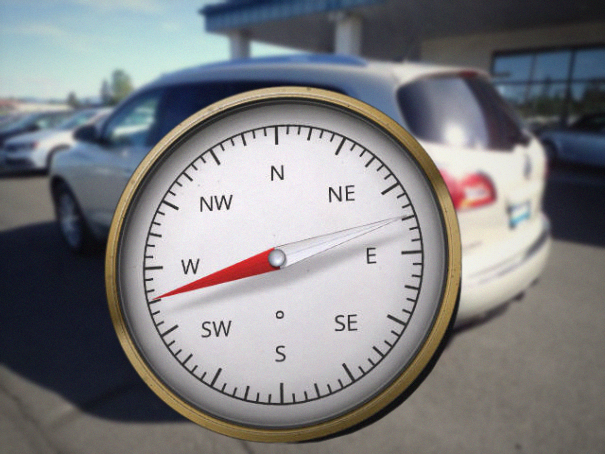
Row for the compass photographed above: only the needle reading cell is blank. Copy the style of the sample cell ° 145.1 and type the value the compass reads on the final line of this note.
° 255
